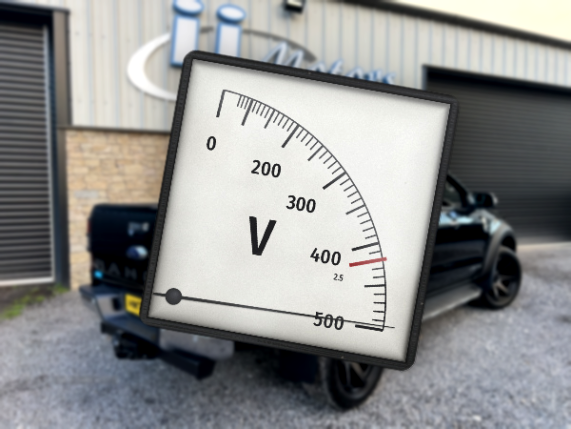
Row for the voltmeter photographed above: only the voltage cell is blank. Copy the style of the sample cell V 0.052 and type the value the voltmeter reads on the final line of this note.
V 495
